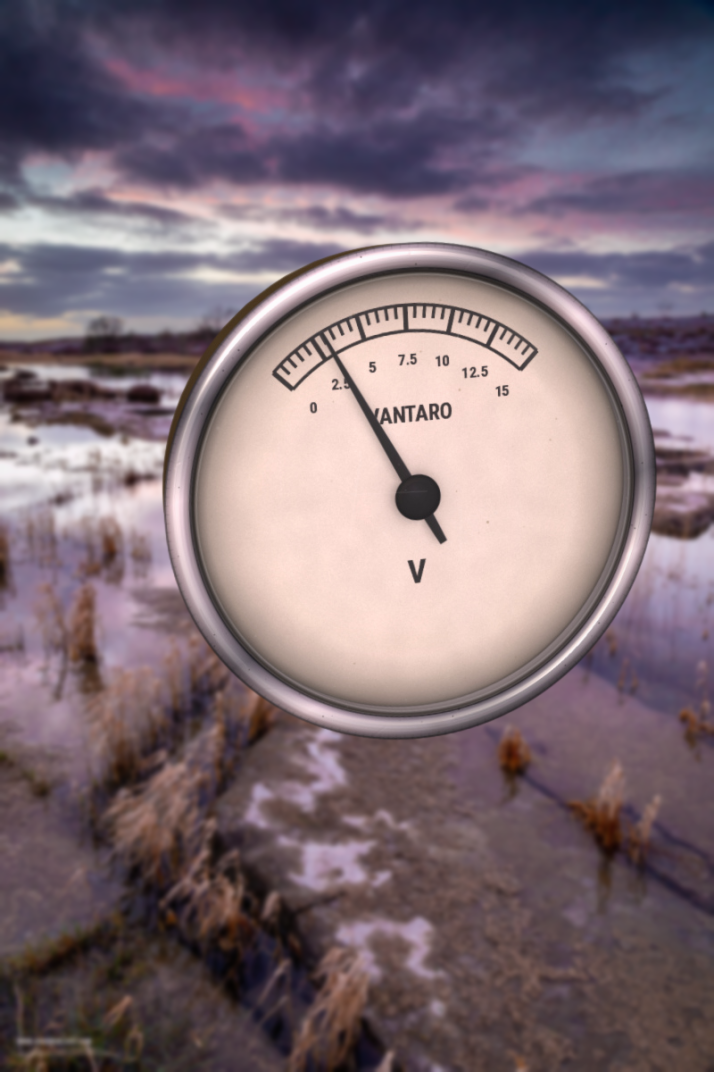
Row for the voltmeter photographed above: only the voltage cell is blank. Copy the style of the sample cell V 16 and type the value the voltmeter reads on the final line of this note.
V 3
